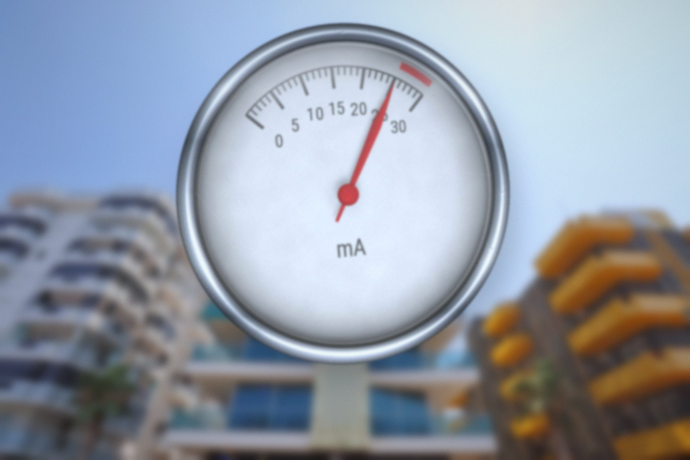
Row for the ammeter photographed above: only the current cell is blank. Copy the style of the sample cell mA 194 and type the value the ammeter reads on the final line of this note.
mA 25
